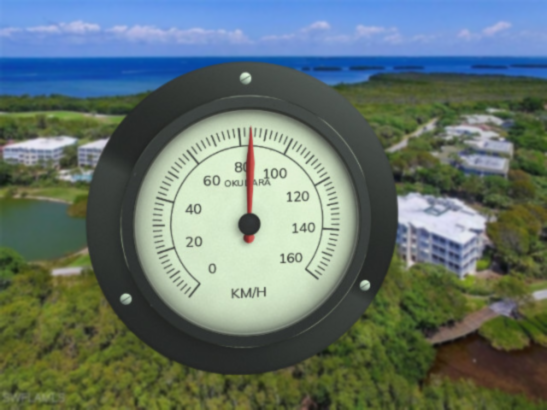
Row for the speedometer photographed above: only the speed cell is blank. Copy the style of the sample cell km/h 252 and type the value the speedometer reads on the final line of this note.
km/h 84
